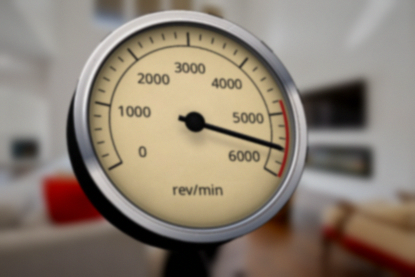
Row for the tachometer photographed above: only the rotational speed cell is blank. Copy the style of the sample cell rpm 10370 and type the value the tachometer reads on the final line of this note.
rpm 5600
